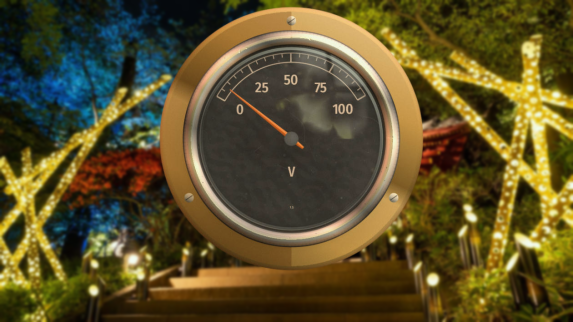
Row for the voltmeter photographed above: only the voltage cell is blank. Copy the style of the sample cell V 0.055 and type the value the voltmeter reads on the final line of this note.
V 7.5
